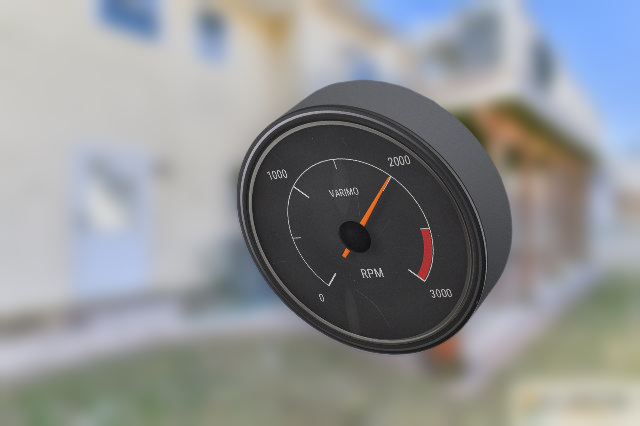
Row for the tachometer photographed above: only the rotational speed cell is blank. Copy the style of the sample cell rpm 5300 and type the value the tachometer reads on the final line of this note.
rpm 2000
